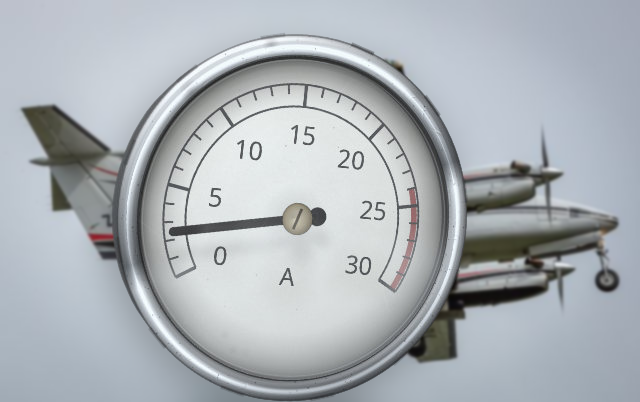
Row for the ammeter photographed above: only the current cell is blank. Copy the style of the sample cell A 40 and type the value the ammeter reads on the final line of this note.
A 2.5
